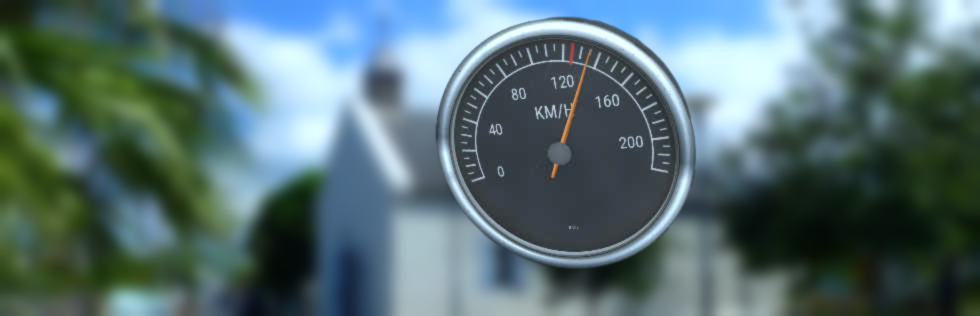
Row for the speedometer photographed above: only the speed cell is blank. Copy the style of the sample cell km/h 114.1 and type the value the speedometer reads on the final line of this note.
km/h 135
